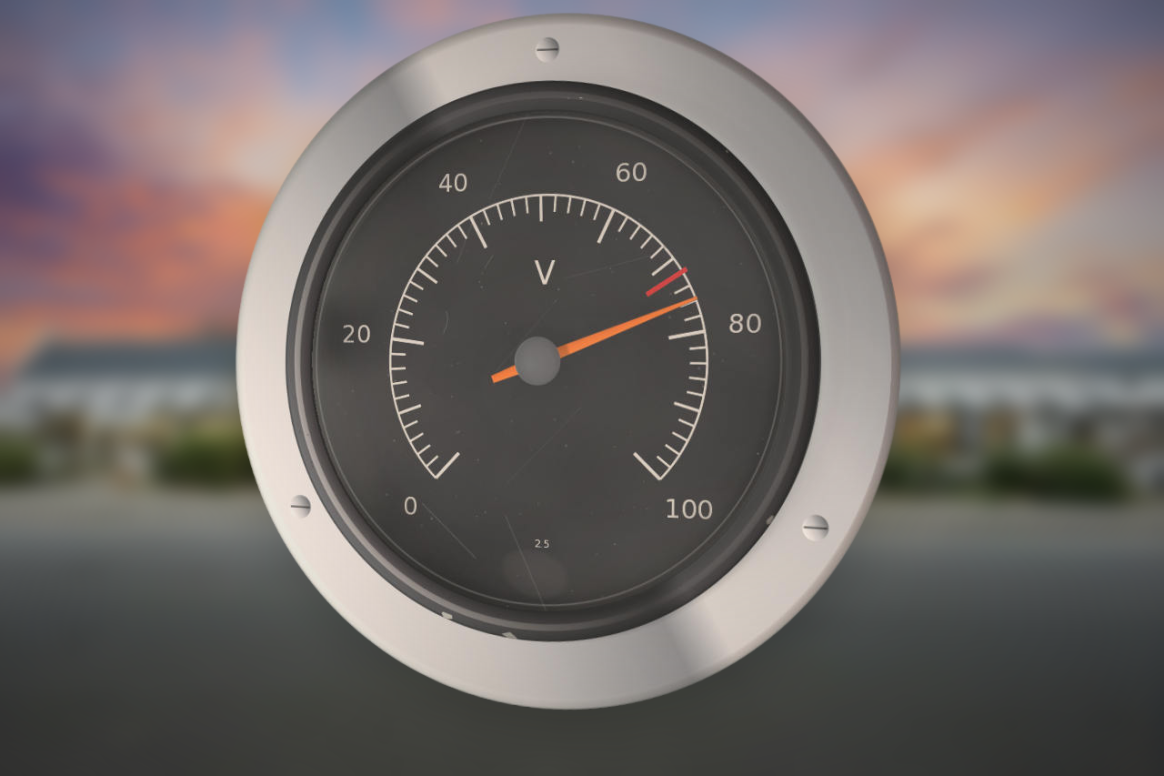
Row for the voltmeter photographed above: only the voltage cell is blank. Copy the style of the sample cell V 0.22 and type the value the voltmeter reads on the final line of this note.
V 76
